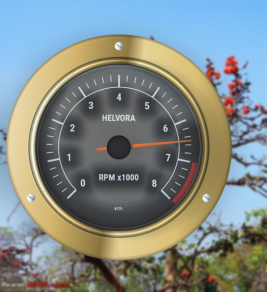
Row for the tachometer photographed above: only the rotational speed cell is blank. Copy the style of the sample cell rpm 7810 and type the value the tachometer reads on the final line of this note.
rpm 6500
